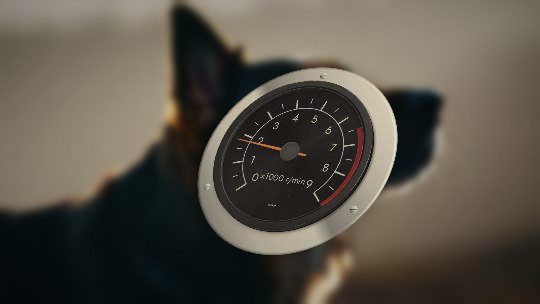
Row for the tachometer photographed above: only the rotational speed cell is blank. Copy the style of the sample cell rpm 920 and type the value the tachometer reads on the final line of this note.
rpm 1750
